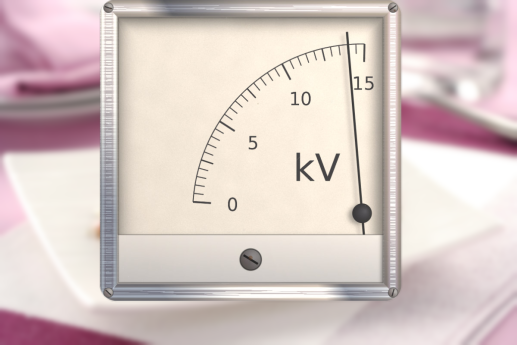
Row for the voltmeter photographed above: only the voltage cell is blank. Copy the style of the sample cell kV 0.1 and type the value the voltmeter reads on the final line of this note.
kV 14
